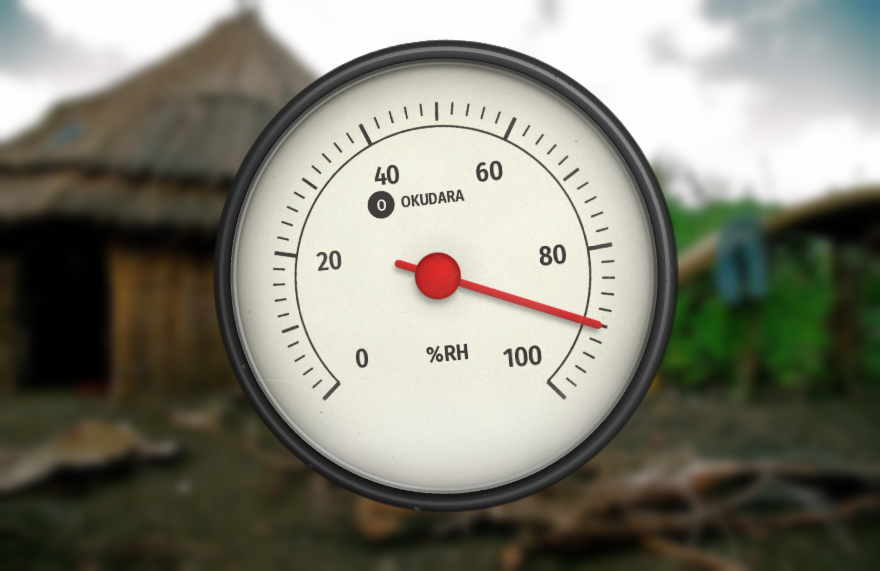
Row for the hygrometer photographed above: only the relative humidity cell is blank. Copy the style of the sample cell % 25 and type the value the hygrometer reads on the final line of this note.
% 90
